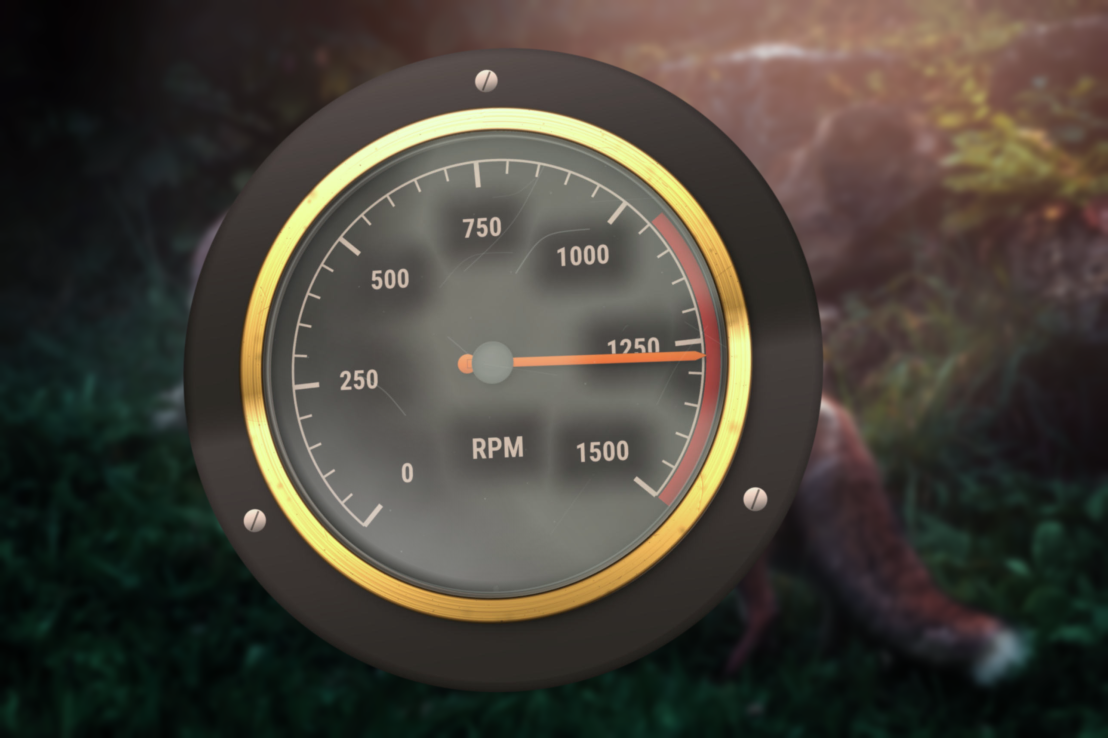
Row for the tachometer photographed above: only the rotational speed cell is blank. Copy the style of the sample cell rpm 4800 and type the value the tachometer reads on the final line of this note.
rpm 1275
